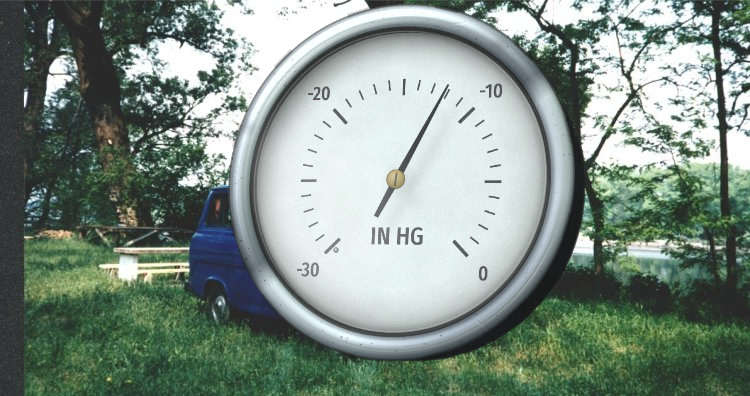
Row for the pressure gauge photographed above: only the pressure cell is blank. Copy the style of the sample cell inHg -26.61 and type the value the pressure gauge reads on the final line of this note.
inHg -12
